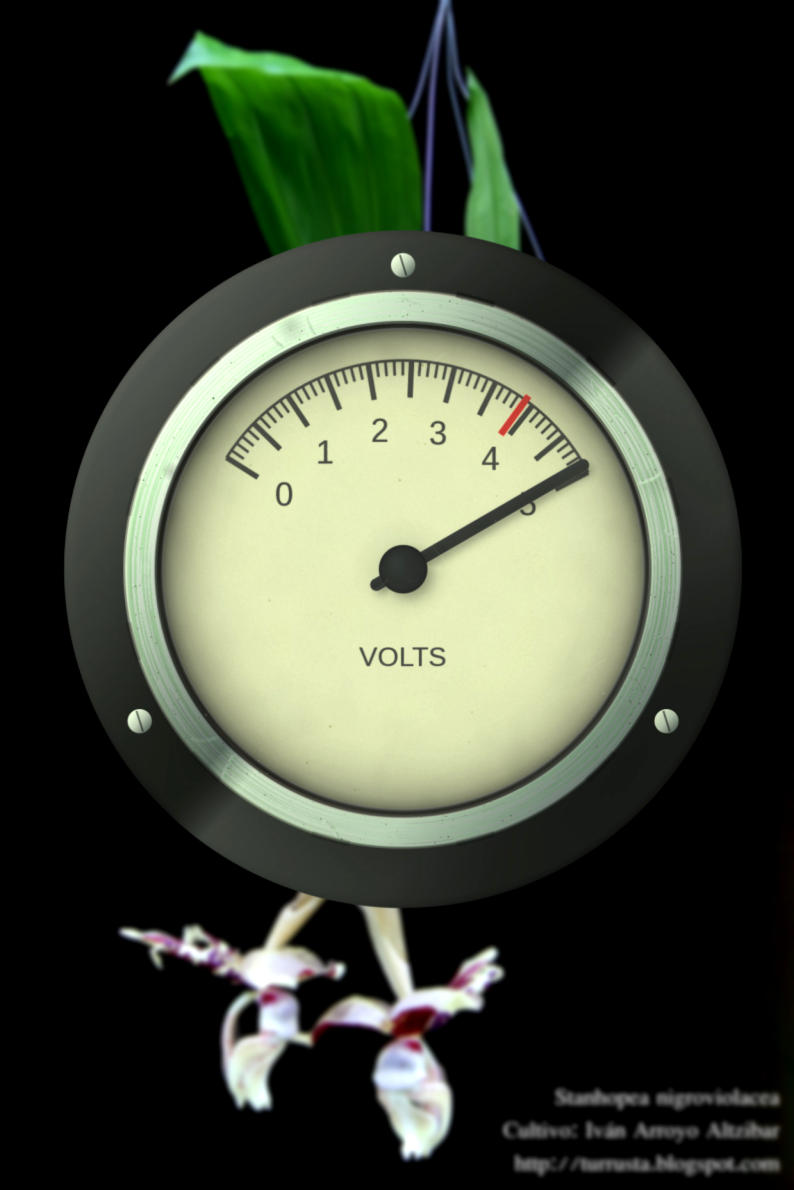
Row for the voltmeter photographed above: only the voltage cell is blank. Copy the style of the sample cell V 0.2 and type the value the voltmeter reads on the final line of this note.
V 4.9
